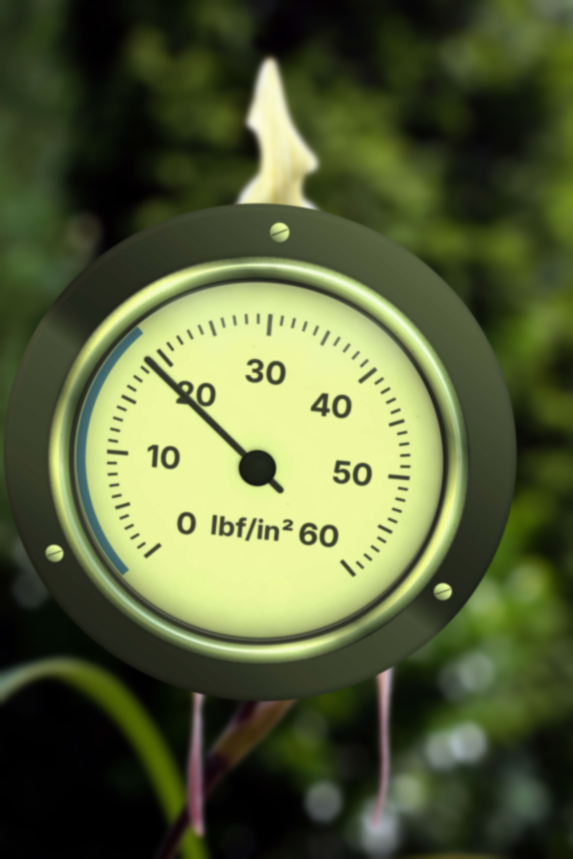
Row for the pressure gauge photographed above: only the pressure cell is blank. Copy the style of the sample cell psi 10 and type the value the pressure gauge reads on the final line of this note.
psi 19
